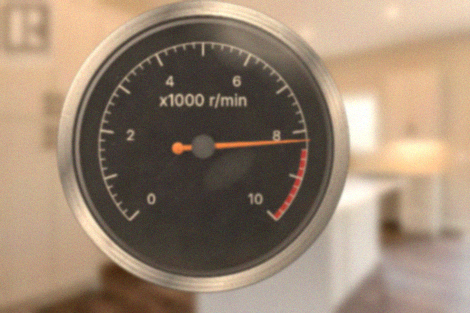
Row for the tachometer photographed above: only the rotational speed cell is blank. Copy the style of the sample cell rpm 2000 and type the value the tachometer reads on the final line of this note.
rpm 8200
